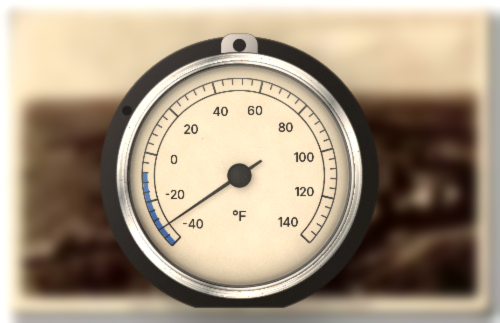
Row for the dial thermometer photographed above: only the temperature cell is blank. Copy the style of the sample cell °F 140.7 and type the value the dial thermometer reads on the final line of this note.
°F -32
